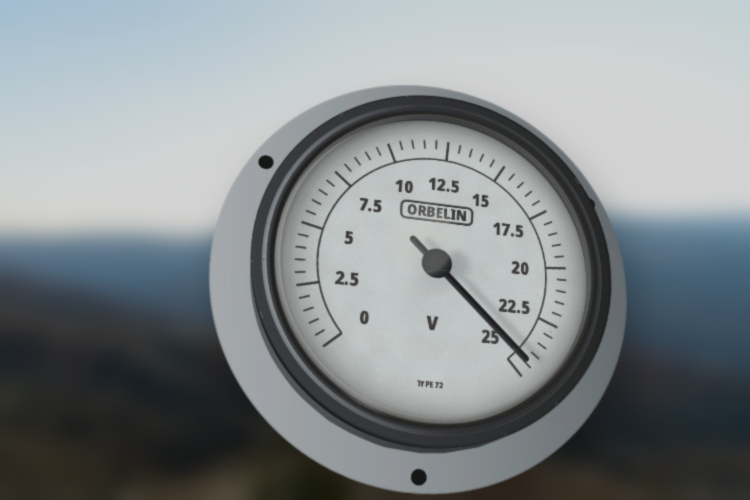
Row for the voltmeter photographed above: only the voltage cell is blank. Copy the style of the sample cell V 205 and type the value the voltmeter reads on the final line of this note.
V 24.5
